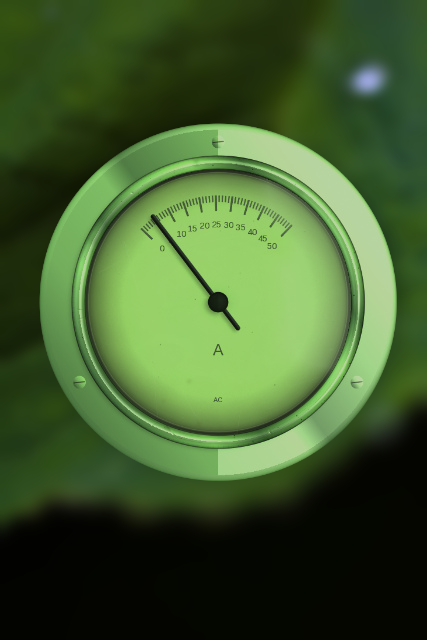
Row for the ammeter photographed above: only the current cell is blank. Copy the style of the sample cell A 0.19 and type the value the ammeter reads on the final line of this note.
A 5
